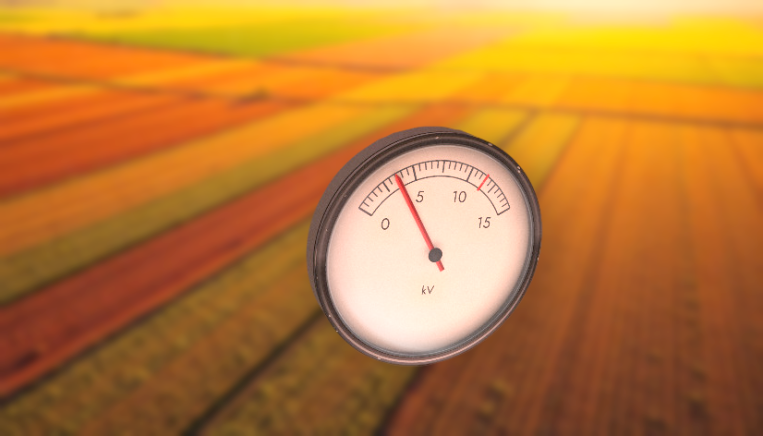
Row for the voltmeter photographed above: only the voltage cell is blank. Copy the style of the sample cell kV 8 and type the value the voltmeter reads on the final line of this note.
kV 3.5
